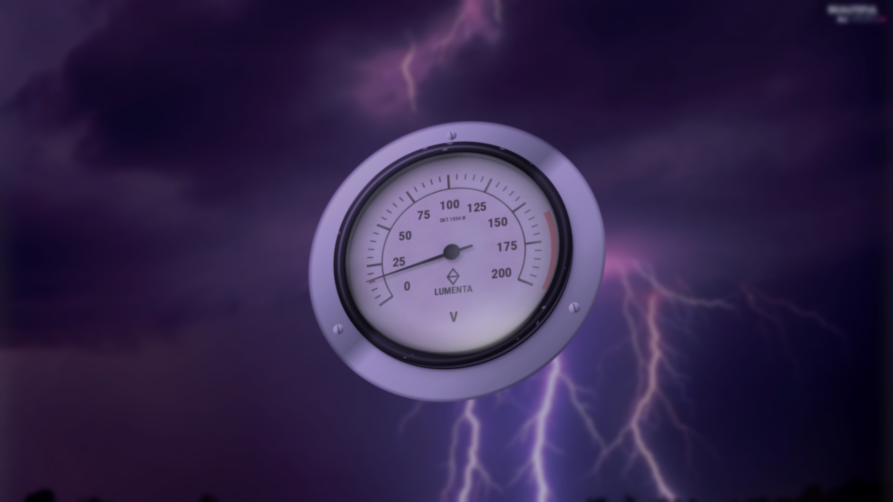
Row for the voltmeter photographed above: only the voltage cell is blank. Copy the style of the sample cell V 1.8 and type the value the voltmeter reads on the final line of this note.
V 15
